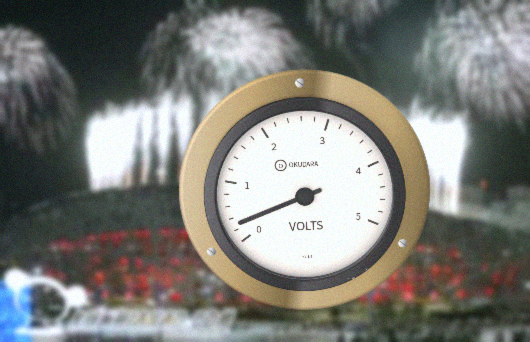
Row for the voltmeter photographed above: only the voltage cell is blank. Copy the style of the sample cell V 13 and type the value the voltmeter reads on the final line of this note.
V 0.3
